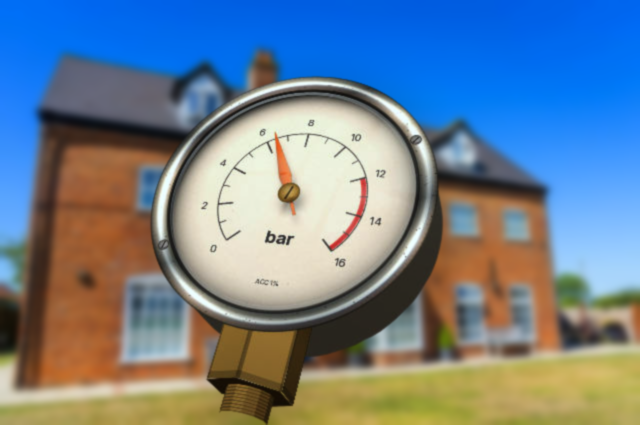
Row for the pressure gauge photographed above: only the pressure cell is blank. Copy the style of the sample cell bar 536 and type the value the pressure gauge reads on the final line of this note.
bar 6.5
